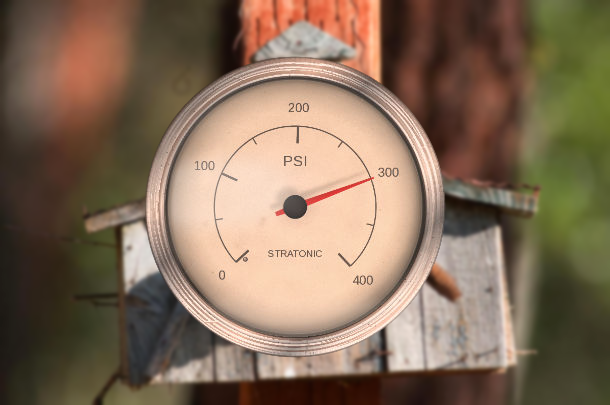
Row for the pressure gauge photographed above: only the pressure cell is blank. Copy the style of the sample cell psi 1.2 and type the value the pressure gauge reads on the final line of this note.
psi 300
